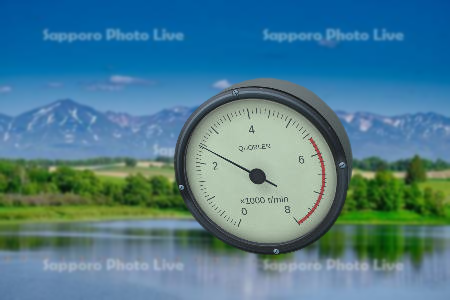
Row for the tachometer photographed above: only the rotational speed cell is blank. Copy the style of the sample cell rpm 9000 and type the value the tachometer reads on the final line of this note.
rpm 2500
